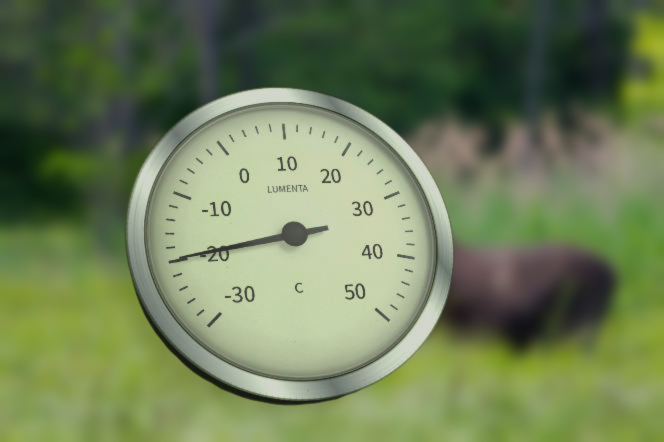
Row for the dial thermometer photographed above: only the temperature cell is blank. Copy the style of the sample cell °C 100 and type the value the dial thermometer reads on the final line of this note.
°C -20
